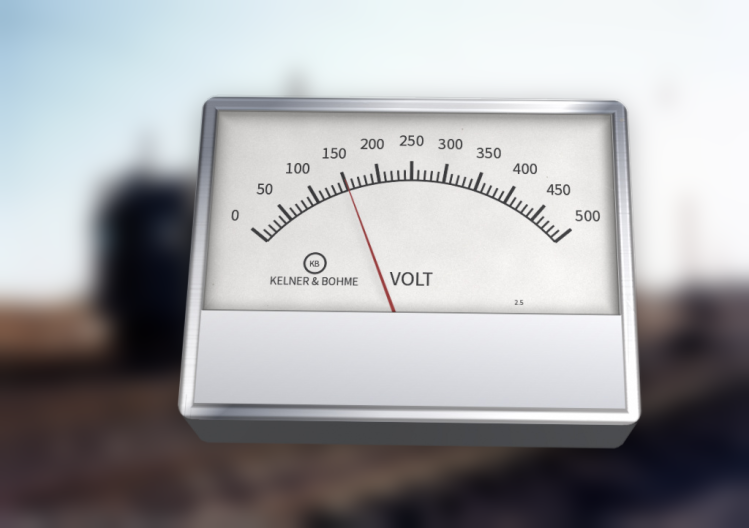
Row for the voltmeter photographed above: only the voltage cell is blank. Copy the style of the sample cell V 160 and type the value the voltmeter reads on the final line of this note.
V 150
